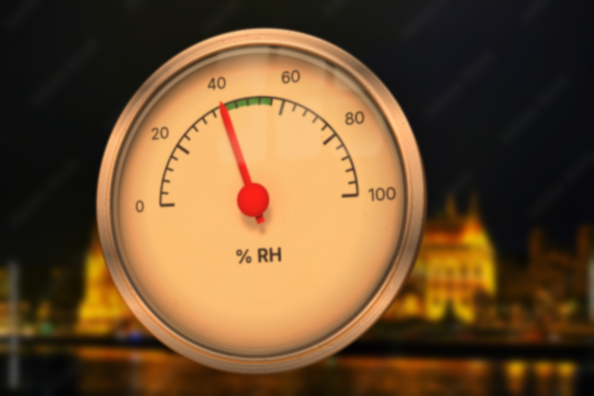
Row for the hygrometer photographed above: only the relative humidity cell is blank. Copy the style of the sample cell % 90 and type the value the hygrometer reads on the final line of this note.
% 40
